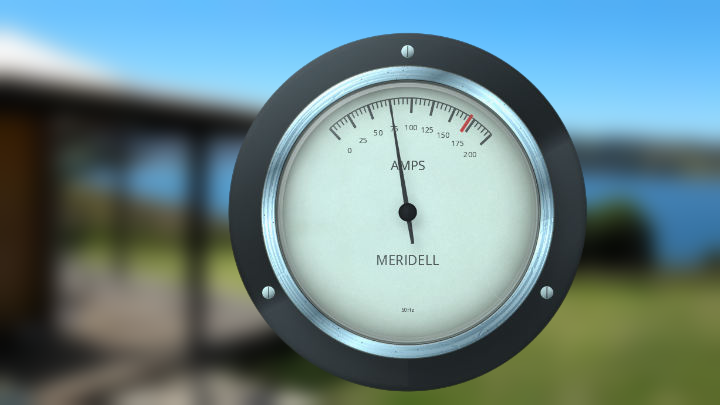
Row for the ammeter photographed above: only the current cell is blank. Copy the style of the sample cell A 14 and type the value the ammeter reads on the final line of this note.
A 75
